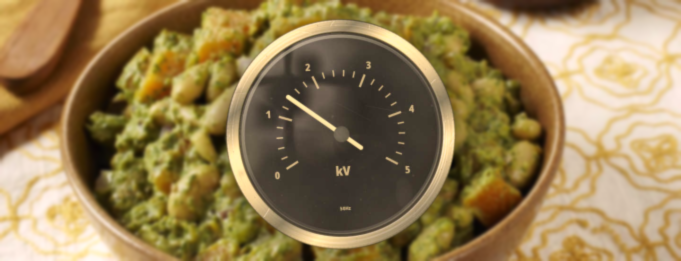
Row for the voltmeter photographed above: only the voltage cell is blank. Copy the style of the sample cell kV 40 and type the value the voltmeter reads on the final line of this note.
kV 1.4
